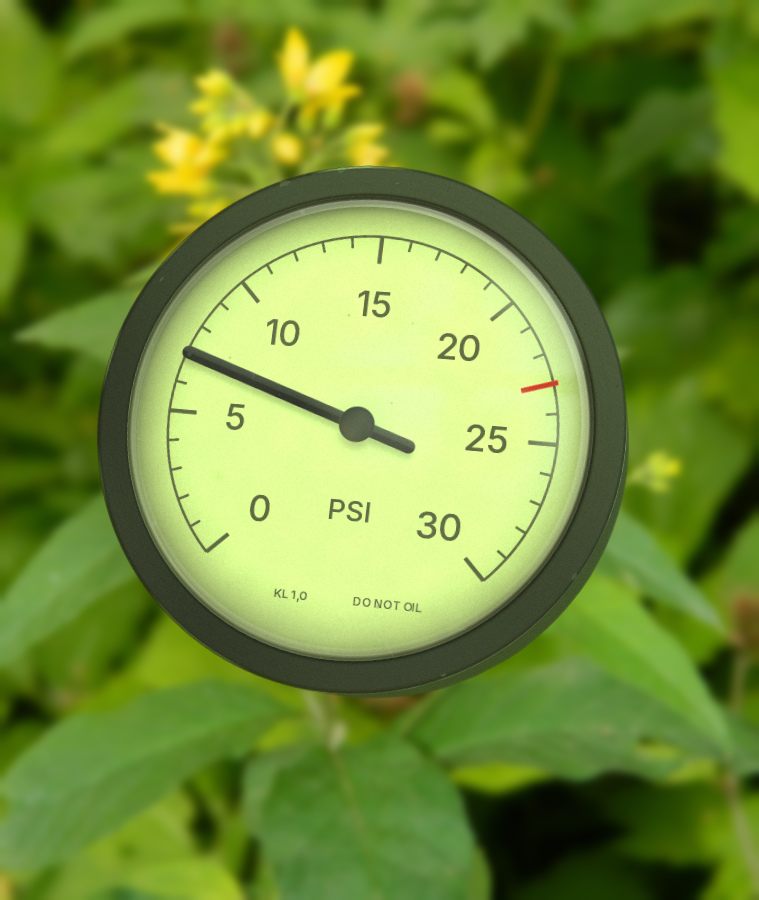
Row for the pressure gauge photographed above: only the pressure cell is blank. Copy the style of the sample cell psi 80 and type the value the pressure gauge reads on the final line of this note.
psi 7
